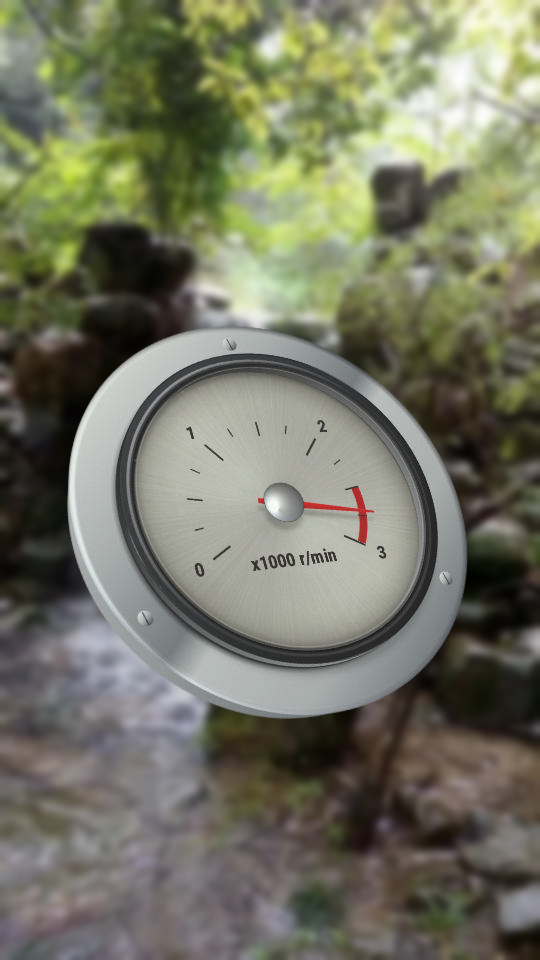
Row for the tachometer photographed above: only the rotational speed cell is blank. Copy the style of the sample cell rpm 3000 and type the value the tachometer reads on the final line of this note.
rpm 2750
